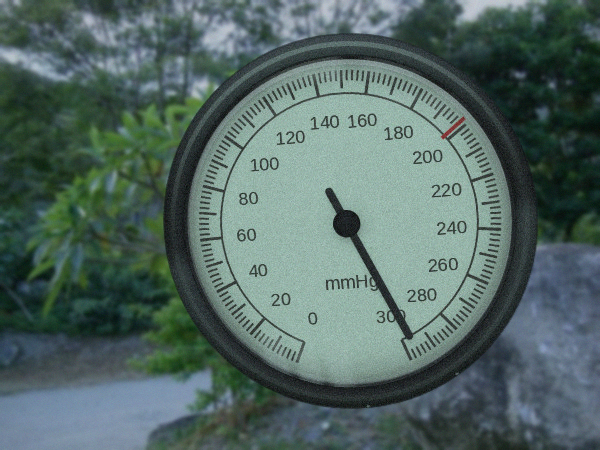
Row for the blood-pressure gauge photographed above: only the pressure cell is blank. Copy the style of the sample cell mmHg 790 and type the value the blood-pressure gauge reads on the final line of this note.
mmHg 296
